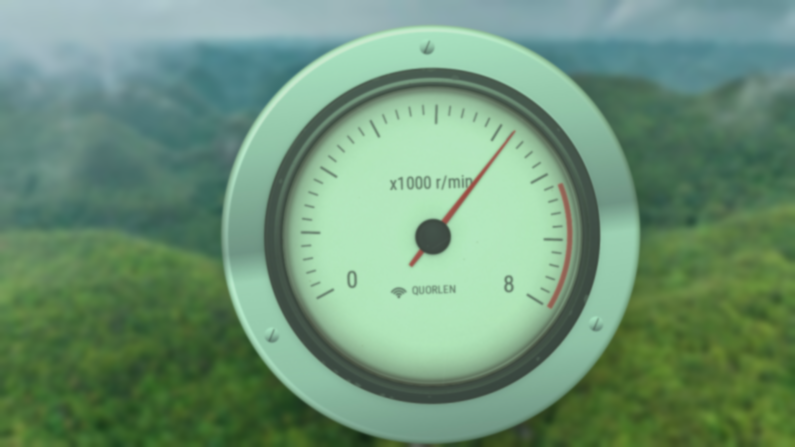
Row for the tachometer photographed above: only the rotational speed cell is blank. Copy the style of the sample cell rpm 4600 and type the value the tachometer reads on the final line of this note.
rpm 5200
